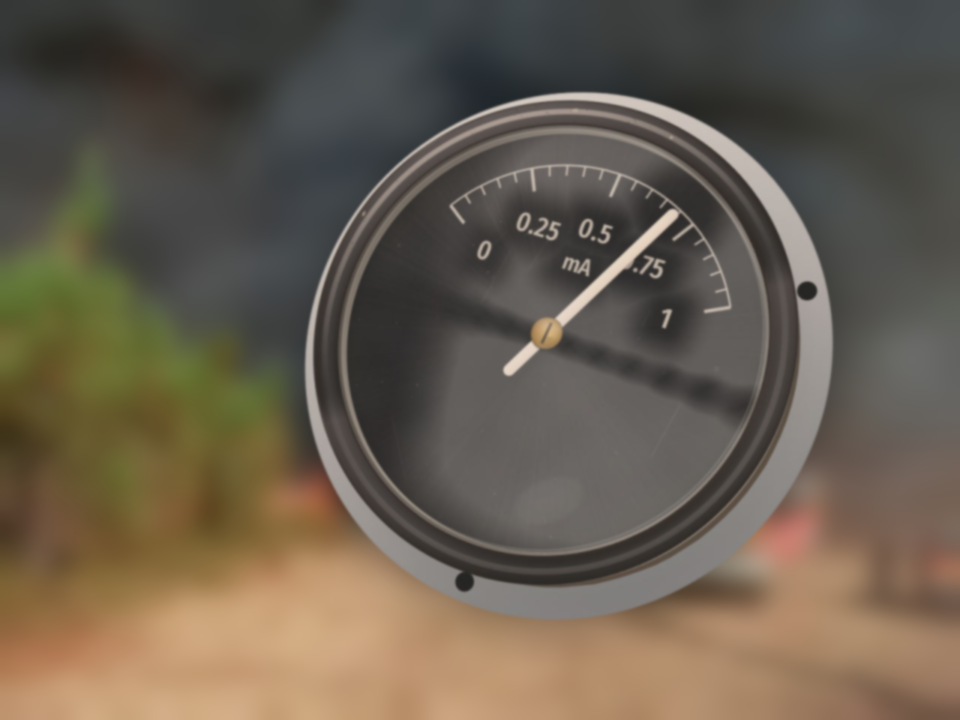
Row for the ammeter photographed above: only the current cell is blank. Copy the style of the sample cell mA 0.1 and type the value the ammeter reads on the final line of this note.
mA 0.7
